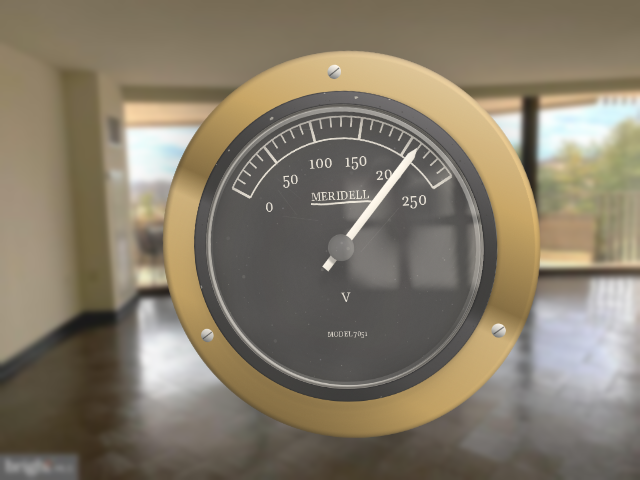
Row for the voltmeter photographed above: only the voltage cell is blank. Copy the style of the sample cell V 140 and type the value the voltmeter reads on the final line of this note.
V 210
